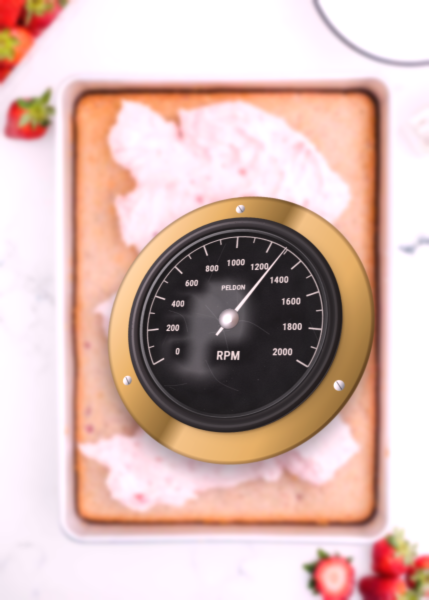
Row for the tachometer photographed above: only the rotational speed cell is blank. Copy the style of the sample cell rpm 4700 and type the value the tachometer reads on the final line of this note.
rpm 1300
